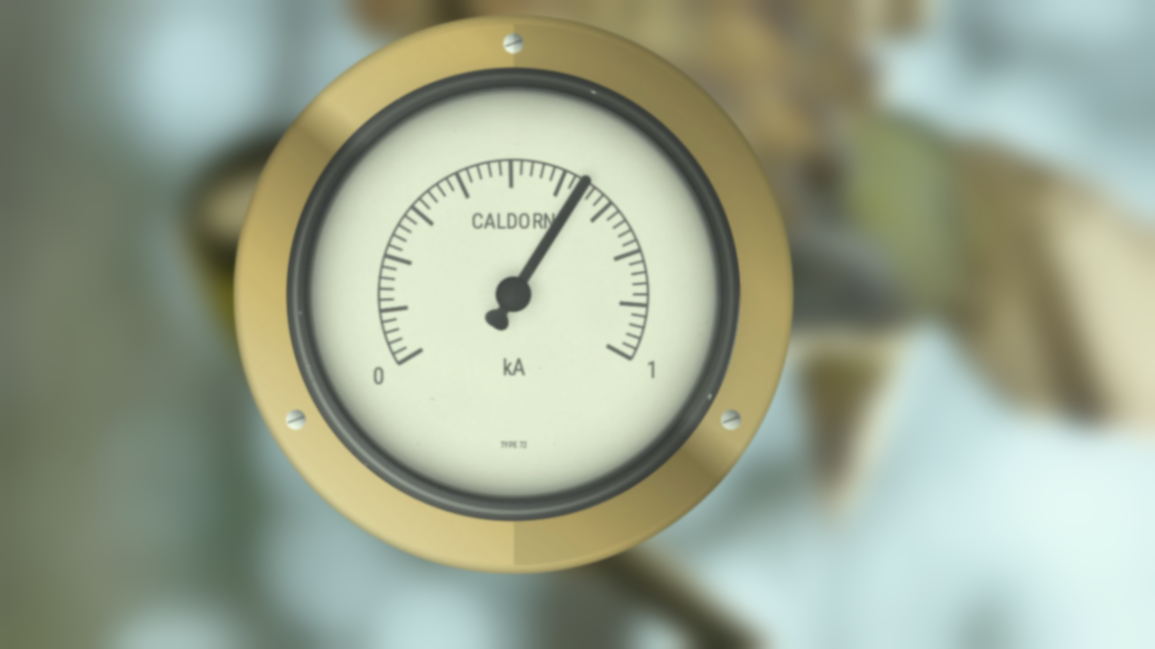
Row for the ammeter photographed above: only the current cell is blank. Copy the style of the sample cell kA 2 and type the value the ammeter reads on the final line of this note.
kA 0.64
